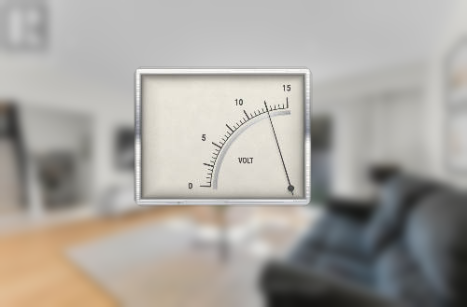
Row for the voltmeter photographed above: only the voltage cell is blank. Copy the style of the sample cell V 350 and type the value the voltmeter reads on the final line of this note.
V 12.5
